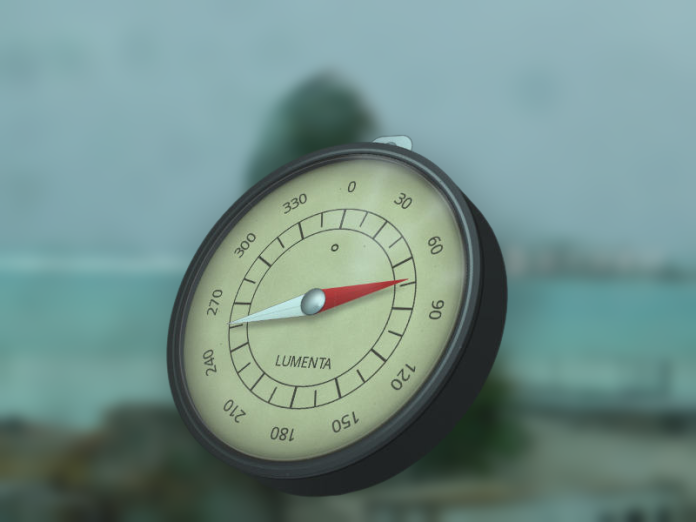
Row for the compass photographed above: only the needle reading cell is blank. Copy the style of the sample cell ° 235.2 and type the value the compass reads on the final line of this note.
° 75
